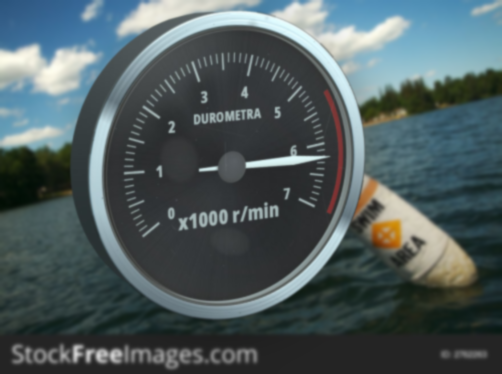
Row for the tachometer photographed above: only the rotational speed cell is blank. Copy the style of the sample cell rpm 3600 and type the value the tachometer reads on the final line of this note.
rpm 6200
